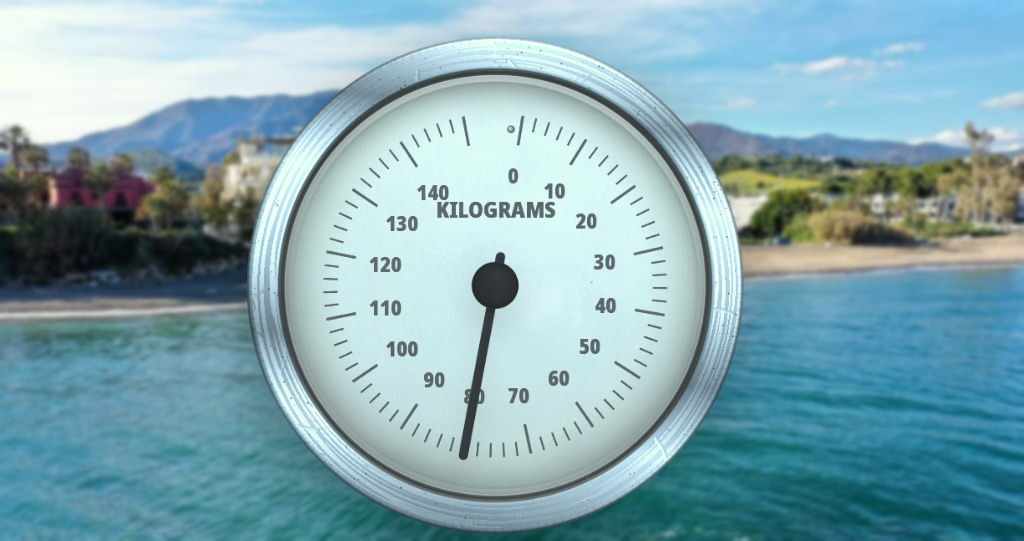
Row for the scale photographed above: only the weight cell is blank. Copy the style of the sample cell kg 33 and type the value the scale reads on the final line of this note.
kg 80
